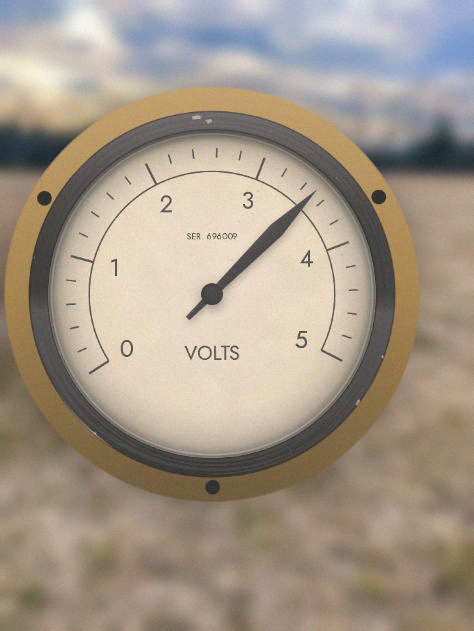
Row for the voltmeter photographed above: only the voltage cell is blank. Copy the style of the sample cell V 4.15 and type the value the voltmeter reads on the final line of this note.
V 3.5
